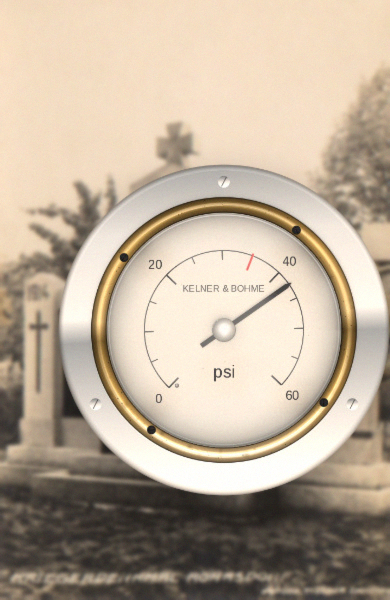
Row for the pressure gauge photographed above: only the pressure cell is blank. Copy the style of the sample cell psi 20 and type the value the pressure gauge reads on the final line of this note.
psi 42.5
